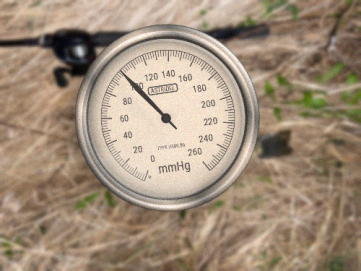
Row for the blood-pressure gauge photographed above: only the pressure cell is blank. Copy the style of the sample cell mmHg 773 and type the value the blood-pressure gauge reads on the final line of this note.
mmHg 100
